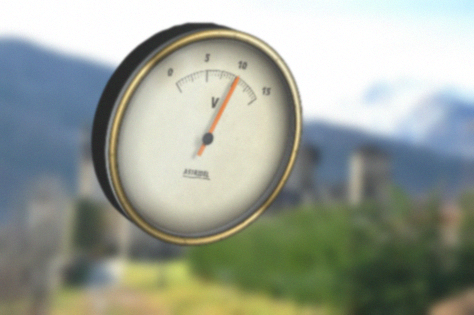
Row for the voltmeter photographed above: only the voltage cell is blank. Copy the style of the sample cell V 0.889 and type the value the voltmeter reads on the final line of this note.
V 10
